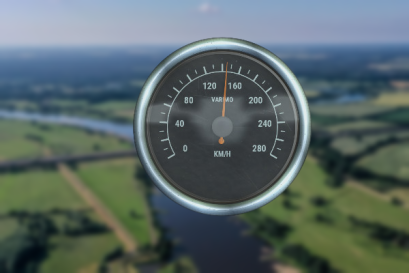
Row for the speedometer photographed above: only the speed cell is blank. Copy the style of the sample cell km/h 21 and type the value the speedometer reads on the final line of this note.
km/h 145
